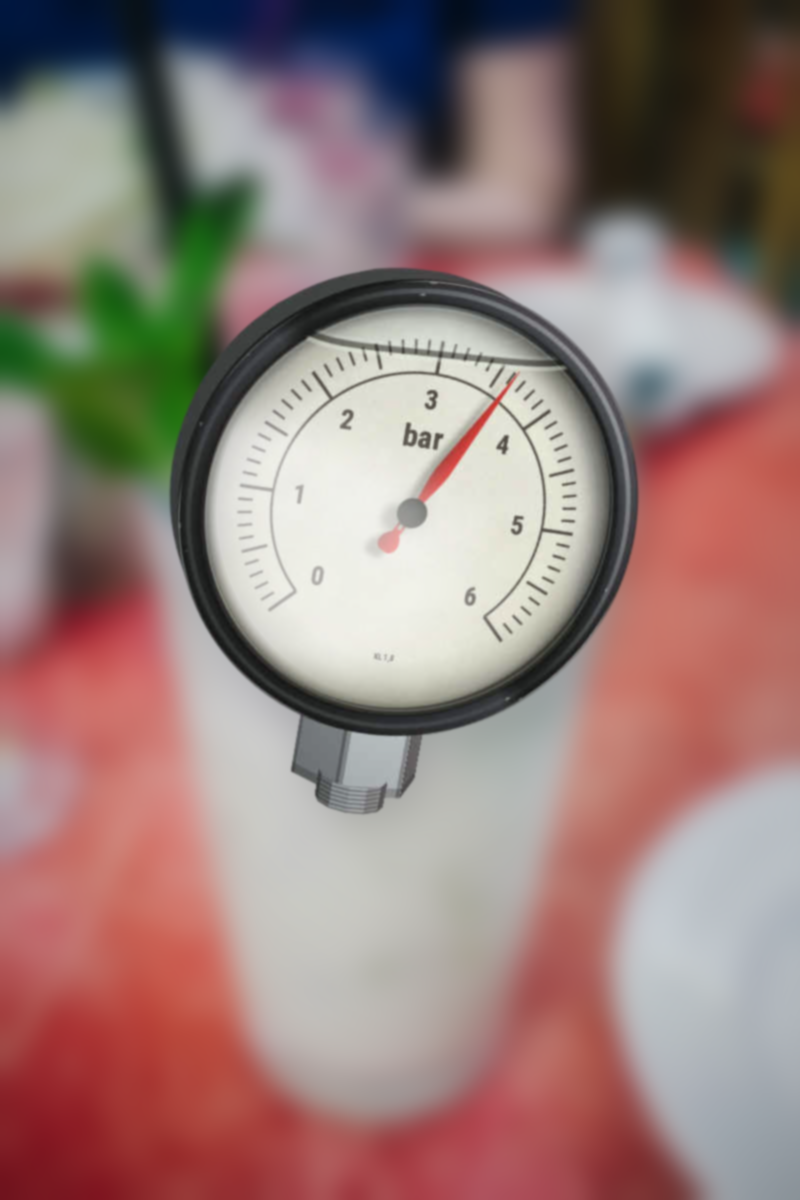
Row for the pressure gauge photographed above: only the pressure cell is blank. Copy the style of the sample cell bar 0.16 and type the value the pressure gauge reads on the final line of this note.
bar 3.6
